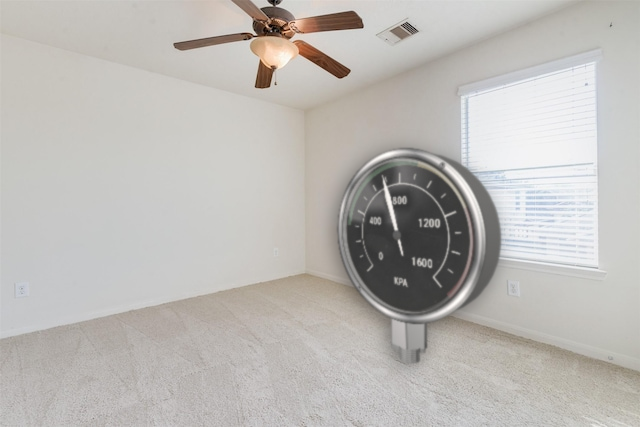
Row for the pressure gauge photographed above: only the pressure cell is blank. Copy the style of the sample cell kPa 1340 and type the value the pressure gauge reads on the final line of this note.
kPa 700
